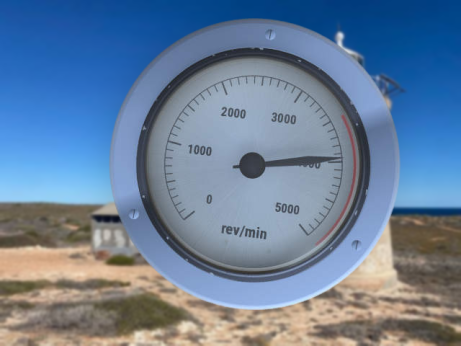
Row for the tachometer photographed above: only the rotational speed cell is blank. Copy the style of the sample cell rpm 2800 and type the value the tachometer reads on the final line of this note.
rpm 3950
